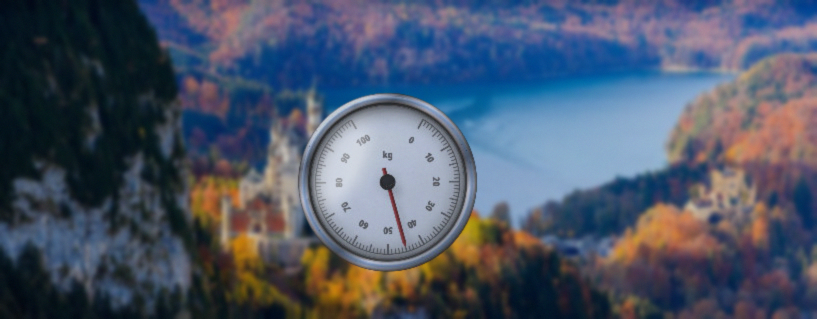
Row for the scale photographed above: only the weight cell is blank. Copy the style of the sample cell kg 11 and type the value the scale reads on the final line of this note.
kg 45
